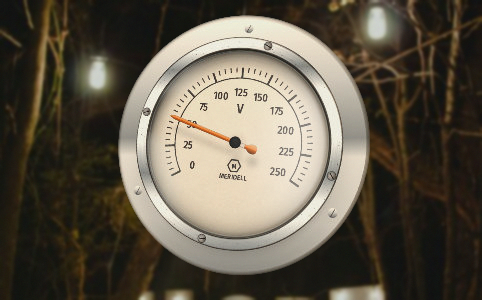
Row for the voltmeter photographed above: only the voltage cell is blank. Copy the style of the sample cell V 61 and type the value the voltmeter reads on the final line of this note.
V 50
